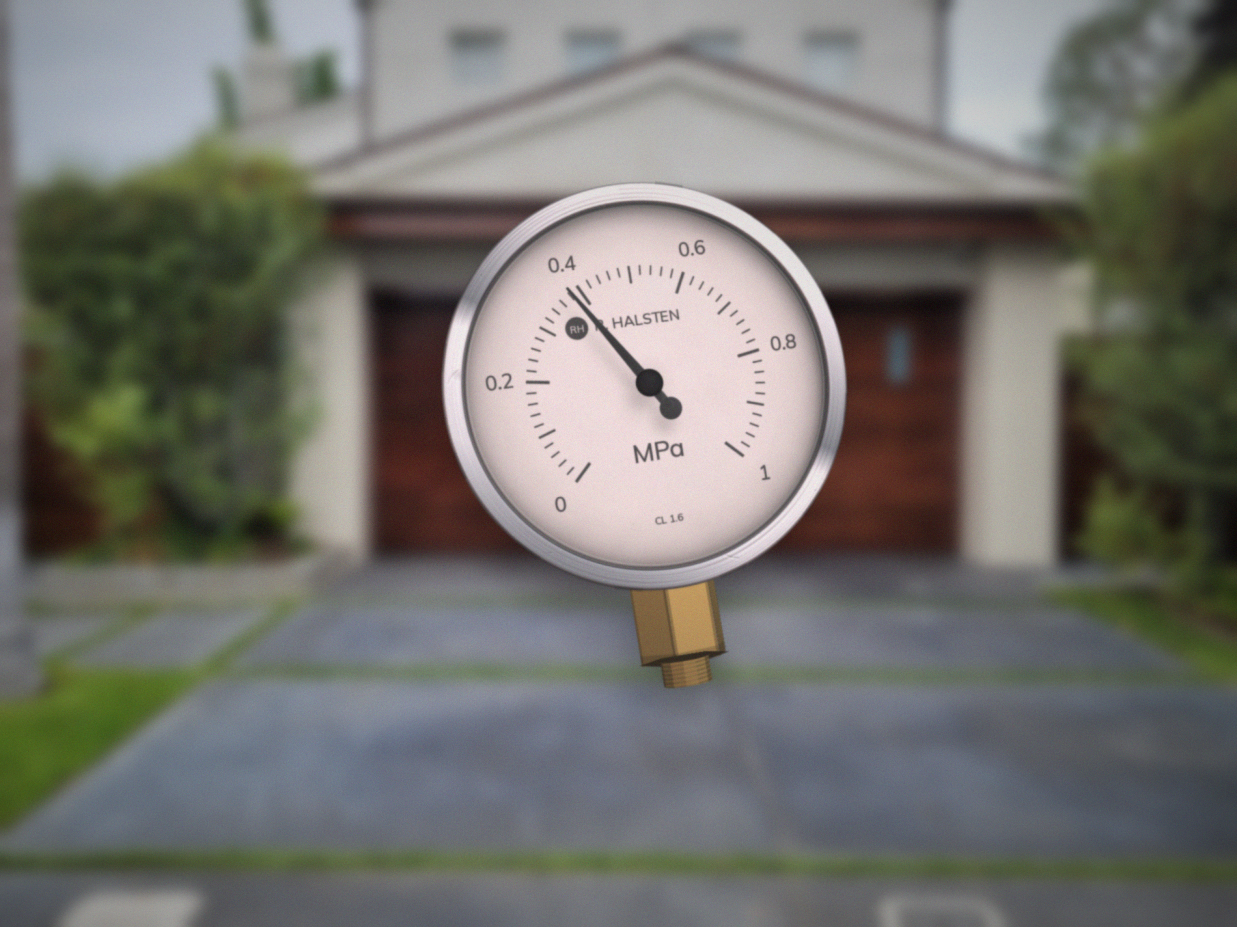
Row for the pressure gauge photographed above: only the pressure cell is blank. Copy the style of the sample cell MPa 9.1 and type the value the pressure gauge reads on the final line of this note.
MPa 0.38
